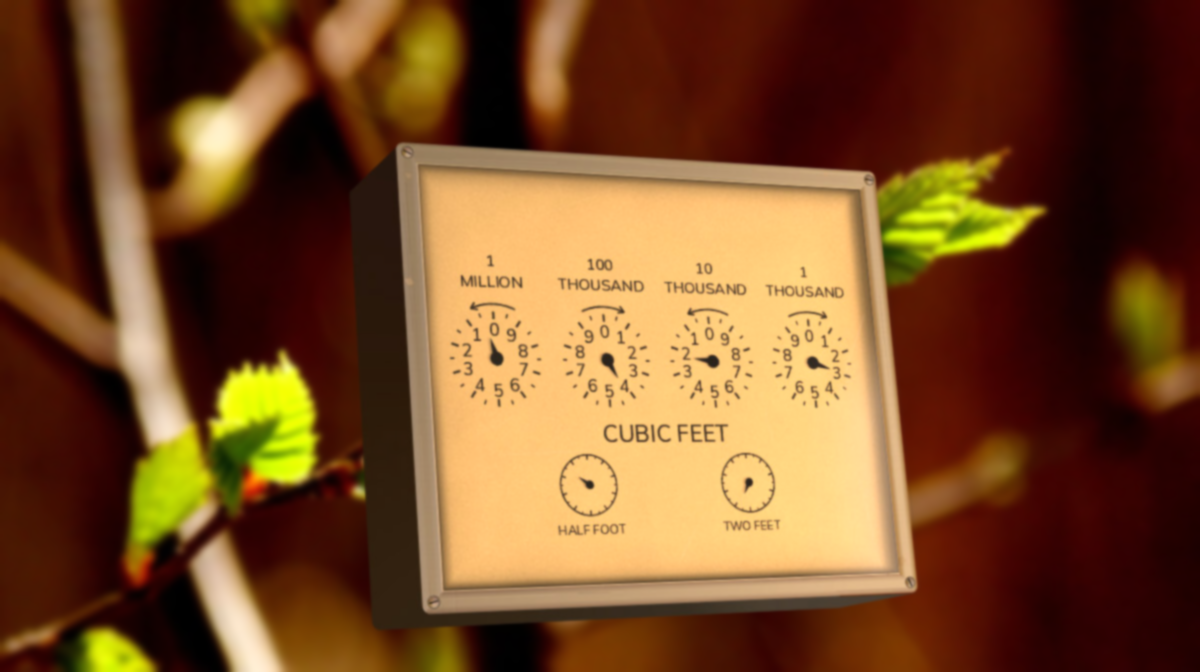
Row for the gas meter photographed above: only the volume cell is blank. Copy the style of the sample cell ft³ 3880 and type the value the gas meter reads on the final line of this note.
ft³ 42300
